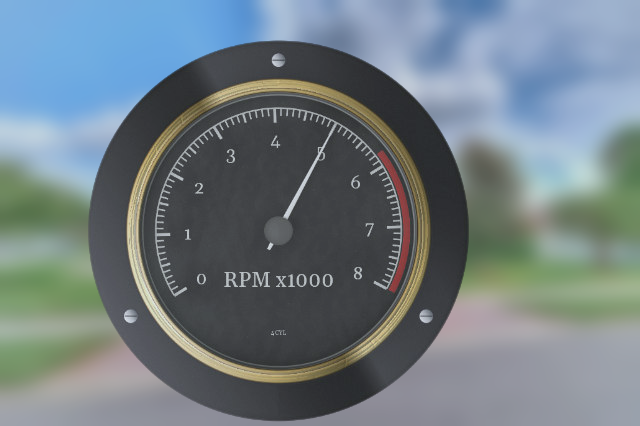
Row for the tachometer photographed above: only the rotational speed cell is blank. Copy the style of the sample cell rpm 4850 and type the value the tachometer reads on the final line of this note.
rpm 5000
